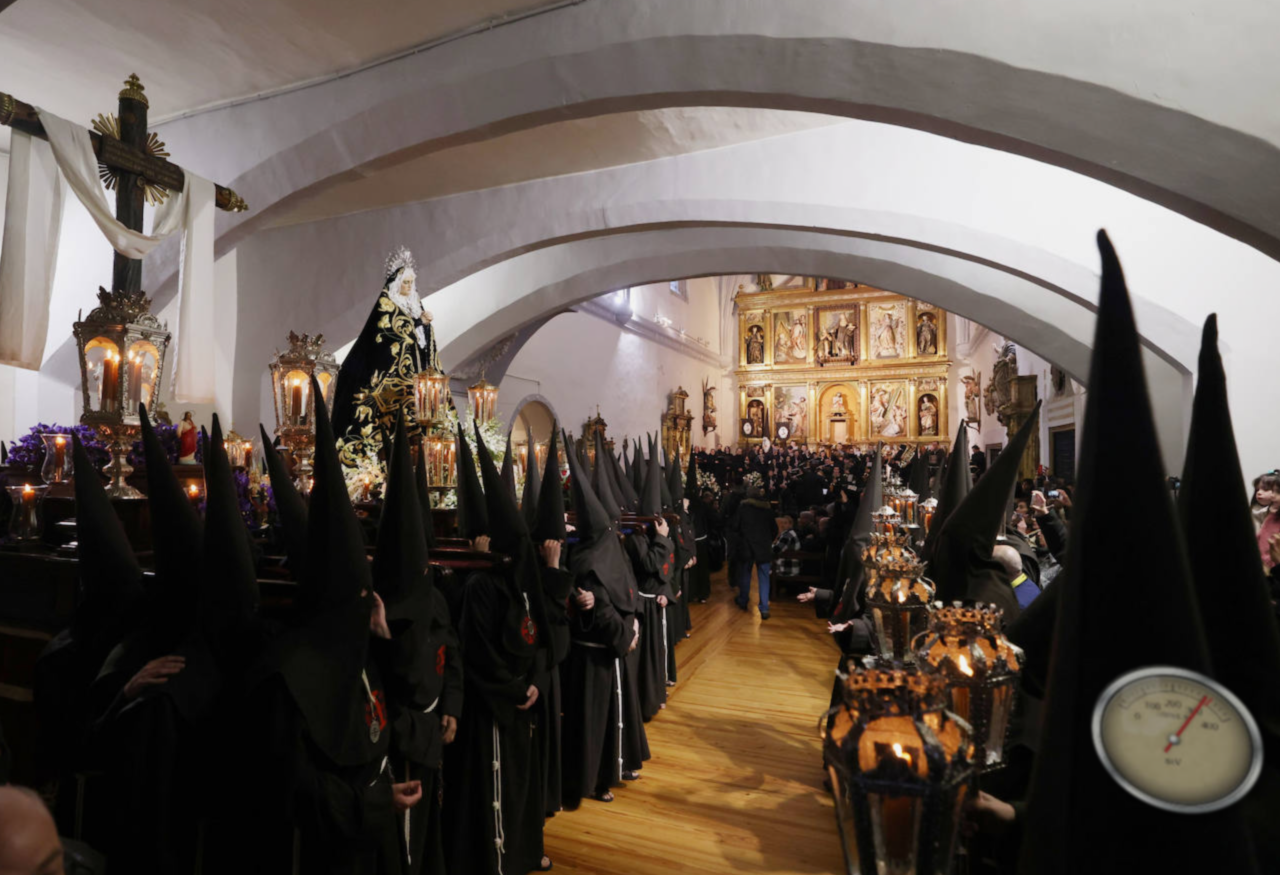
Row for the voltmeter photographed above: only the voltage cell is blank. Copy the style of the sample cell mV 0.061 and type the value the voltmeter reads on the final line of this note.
mV 300
